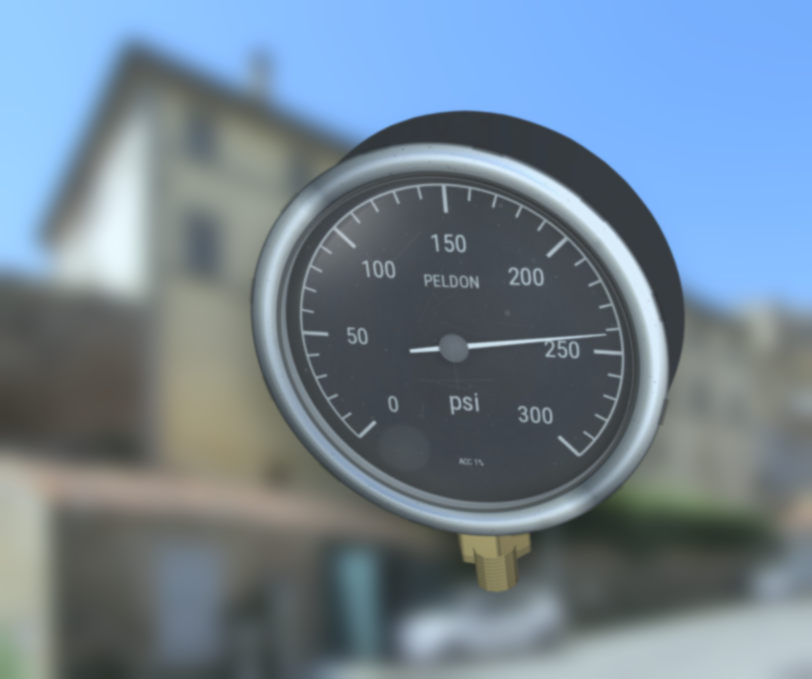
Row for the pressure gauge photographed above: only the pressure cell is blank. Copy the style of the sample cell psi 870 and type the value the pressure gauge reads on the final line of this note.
psi 240
